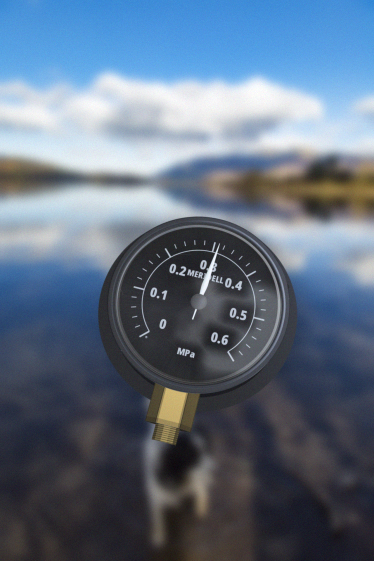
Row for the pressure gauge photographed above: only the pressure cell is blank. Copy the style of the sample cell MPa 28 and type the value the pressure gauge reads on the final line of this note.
MPa 0.31
